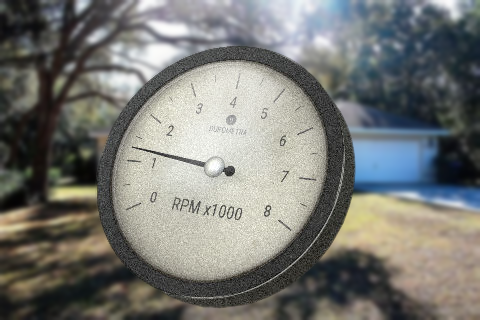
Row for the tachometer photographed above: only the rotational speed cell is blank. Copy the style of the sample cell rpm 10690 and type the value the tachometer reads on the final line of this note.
rpm 1250
